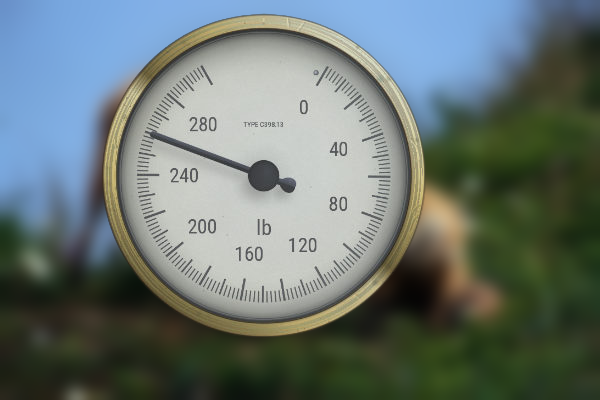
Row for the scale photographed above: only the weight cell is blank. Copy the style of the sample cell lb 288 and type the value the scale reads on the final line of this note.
lb 260
